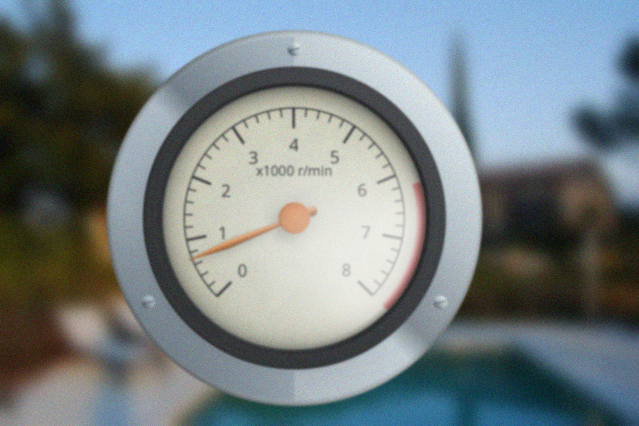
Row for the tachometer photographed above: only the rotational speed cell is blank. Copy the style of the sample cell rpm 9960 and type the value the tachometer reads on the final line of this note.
rpm 700
